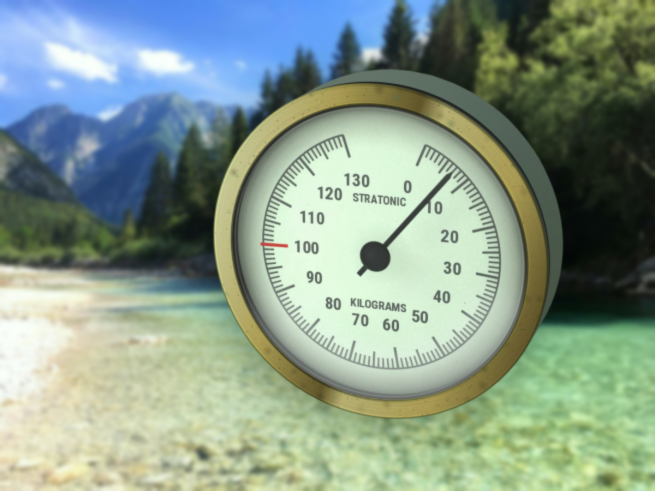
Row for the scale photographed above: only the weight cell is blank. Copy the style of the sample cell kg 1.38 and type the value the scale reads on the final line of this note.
kg 7
